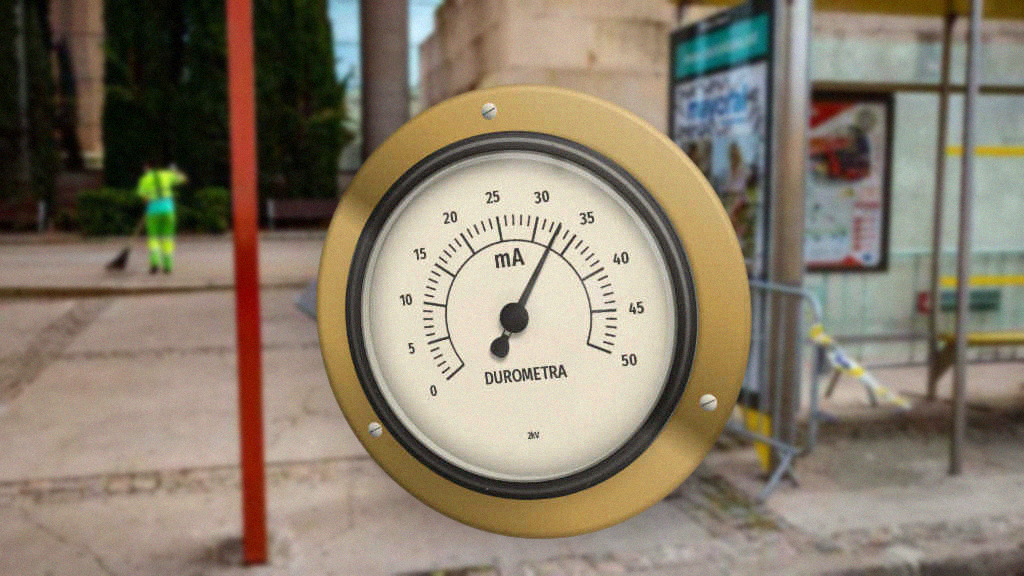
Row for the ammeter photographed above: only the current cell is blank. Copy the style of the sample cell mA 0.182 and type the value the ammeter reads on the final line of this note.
mA 33
